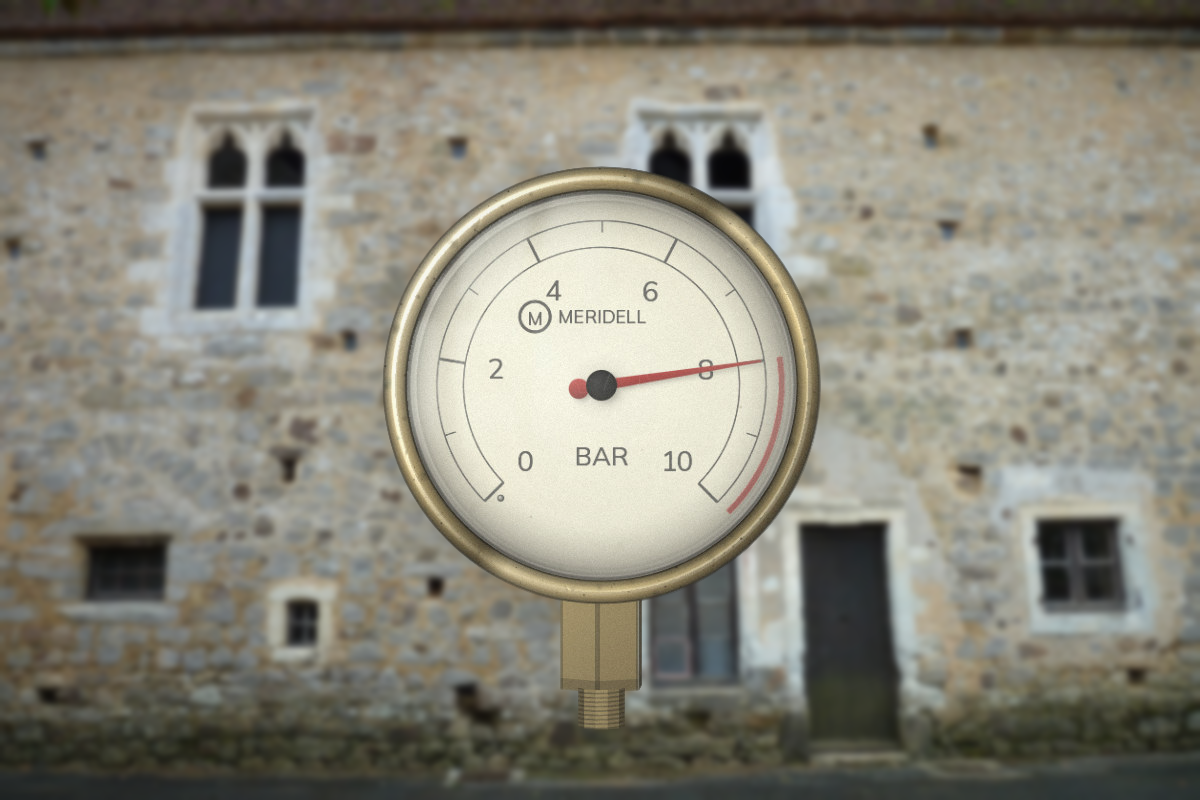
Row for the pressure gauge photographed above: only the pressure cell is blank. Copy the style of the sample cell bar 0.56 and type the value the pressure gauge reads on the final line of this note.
bar 8
